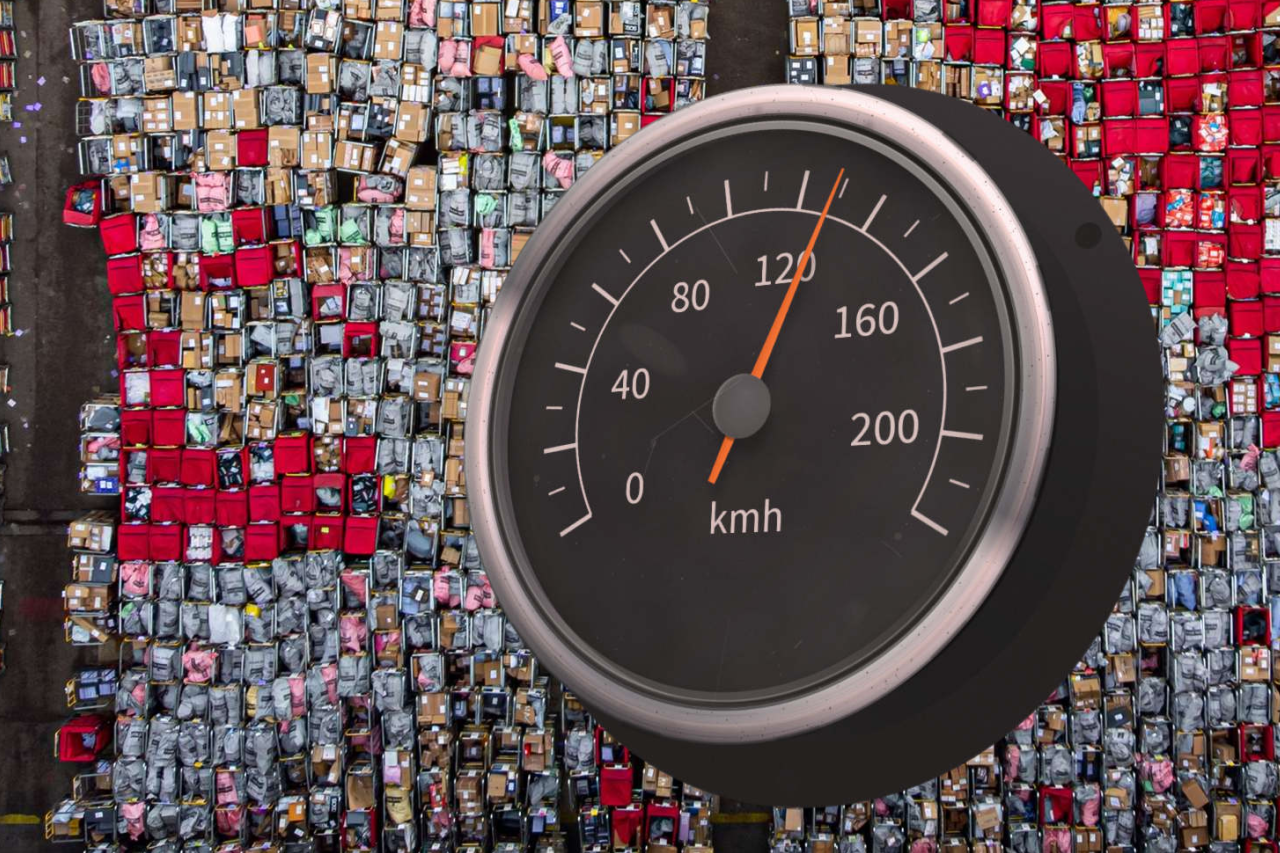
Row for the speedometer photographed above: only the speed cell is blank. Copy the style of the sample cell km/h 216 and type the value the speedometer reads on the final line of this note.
km/h 130
